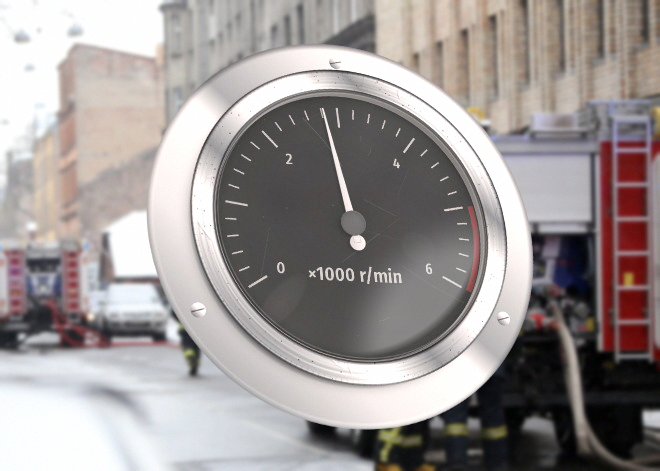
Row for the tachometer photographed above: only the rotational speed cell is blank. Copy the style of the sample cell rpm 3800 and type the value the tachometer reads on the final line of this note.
rpm 2800
